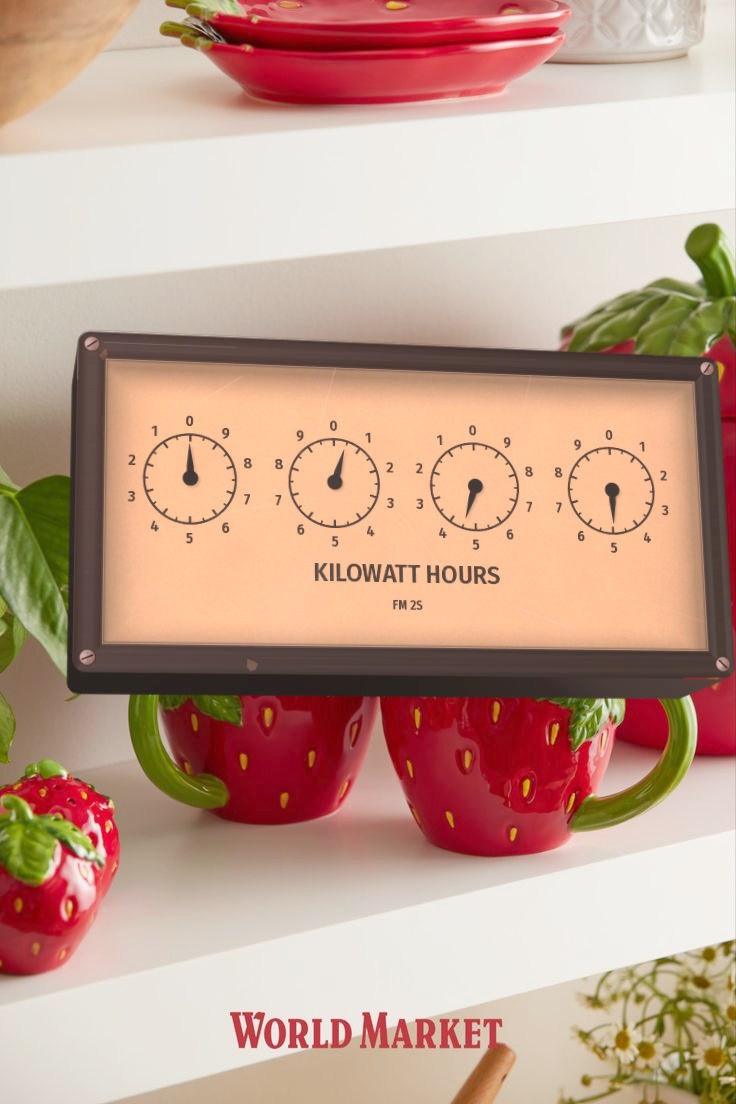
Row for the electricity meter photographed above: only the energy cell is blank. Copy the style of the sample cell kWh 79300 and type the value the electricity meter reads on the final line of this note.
kWh 45
